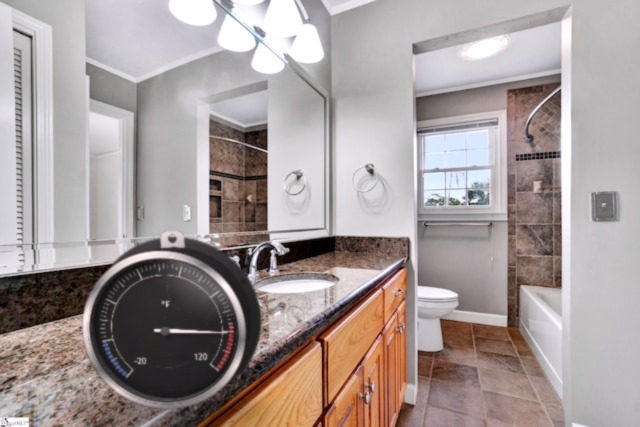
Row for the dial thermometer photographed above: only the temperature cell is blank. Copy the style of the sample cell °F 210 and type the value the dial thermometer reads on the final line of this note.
°F 100
